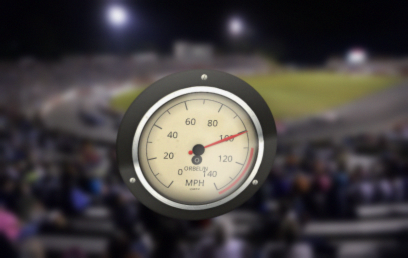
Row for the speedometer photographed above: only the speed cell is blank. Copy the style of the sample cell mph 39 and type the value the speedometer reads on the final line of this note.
mph 100
